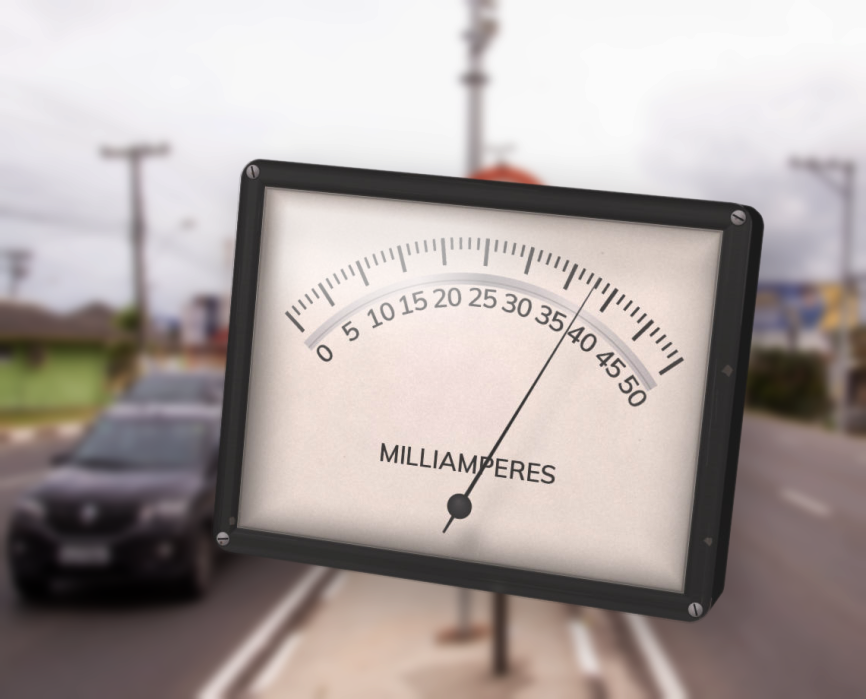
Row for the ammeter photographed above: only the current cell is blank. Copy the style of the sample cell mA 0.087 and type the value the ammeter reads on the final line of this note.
mA 38
